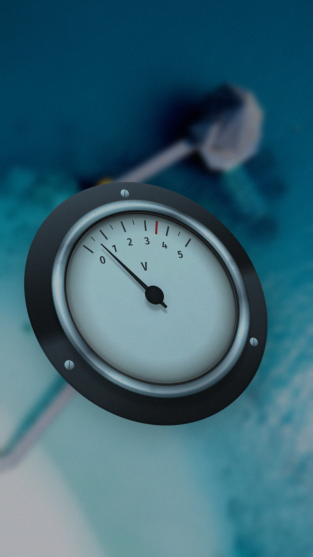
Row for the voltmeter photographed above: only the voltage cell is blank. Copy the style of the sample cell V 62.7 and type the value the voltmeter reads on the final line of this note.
V 0.5
